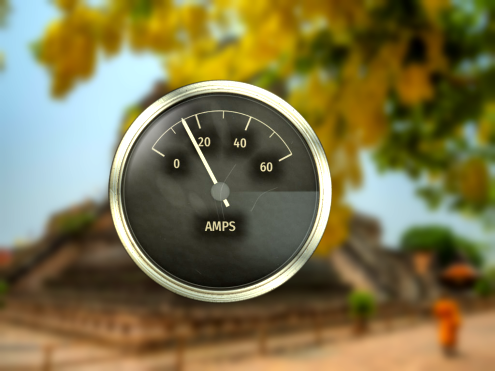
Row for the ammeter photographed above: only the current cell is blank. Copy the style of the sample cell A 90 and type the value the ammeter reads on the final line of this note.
A 15
